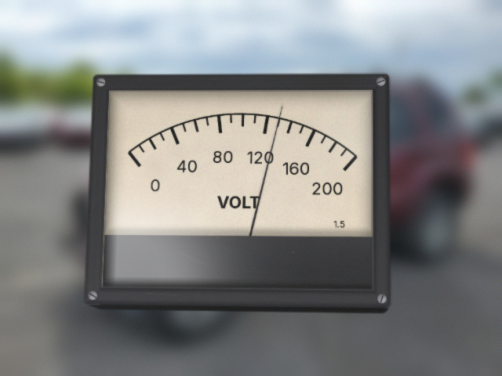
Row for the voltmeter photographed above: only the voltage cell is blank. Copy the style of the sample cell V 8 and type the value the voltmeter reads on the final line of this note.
V 130
